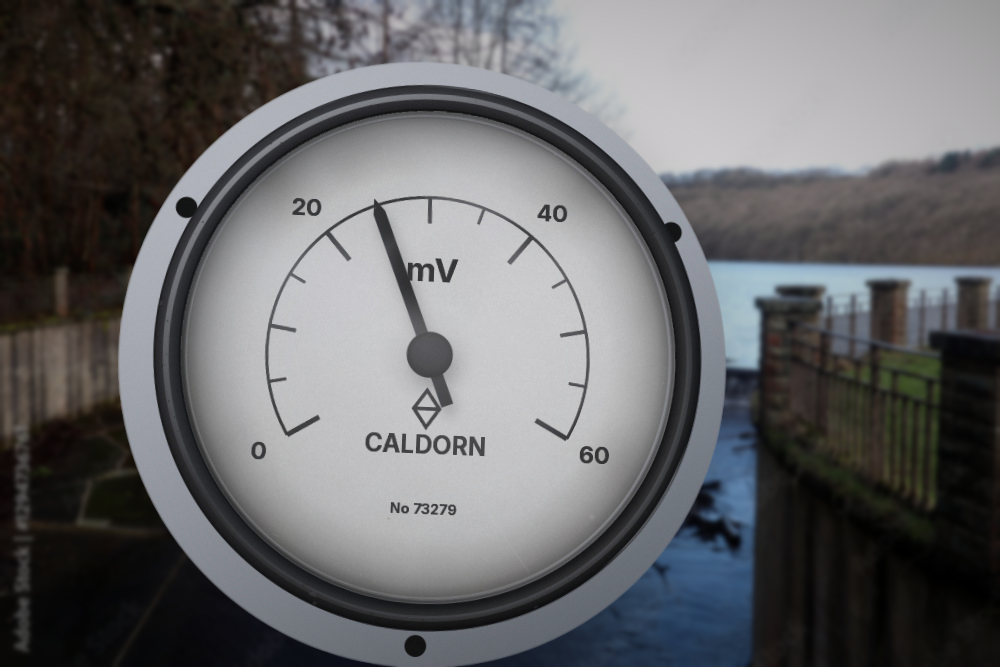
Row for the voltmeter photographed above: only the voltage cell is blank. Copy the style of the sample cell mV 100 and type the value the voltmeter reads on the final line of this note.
mV 25
